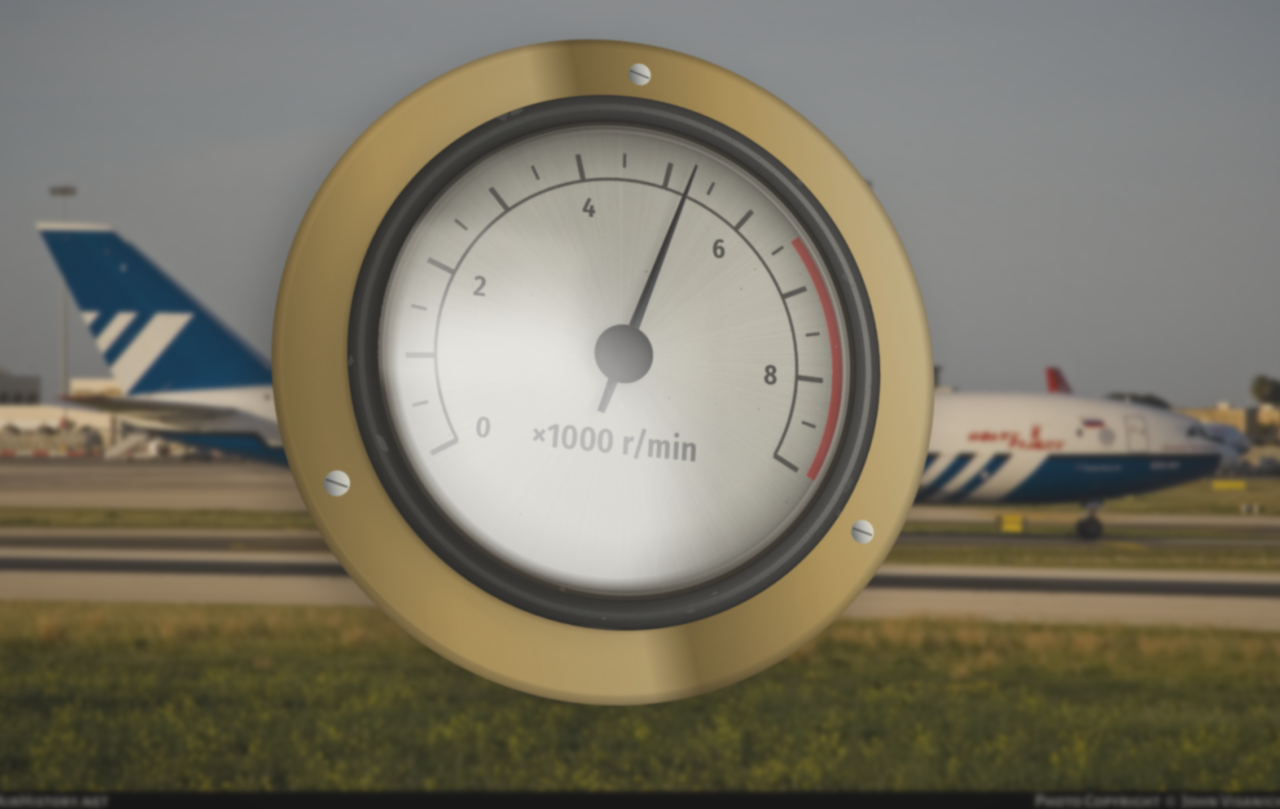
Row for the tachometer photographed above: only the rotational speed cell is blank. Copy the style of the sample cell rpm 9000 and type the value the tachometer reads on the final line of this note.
rpm 5250
